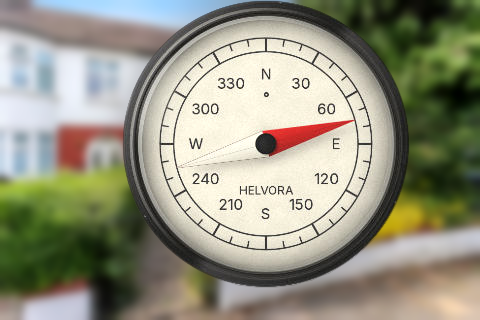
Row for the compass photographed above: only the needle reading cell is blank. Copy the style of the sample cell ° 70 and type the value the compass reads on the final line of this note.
° 75
